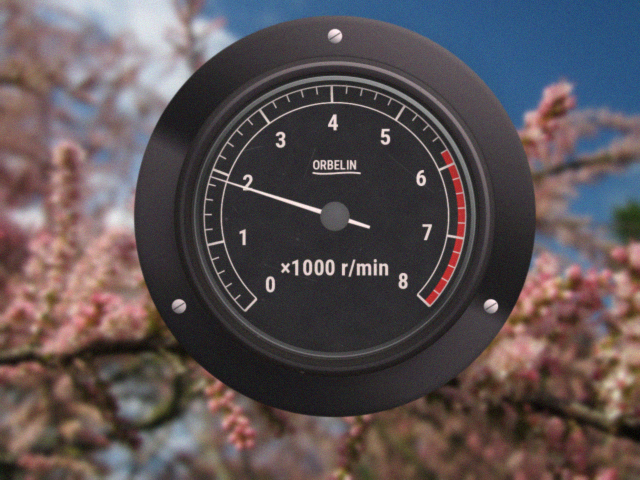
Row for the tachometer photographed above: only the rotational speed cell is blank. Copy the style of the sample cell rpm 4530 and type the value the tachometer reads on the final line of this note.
rpm 1900
